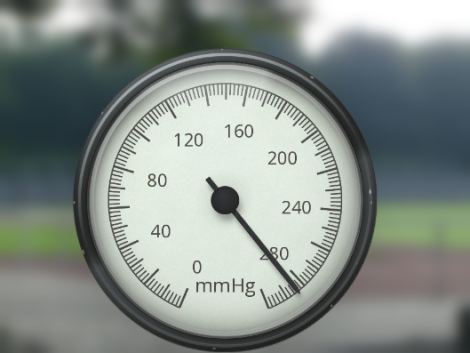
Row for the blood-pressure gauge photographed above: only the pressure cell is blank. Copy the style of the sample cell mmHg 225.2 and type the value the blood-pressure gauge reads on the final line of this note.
mmHg 284
